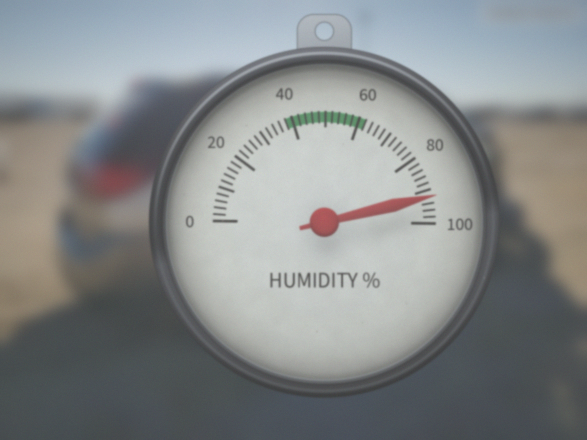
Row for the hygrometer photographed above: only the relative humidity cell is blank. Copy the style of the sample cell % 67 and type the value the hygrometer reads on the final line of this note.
% 92
